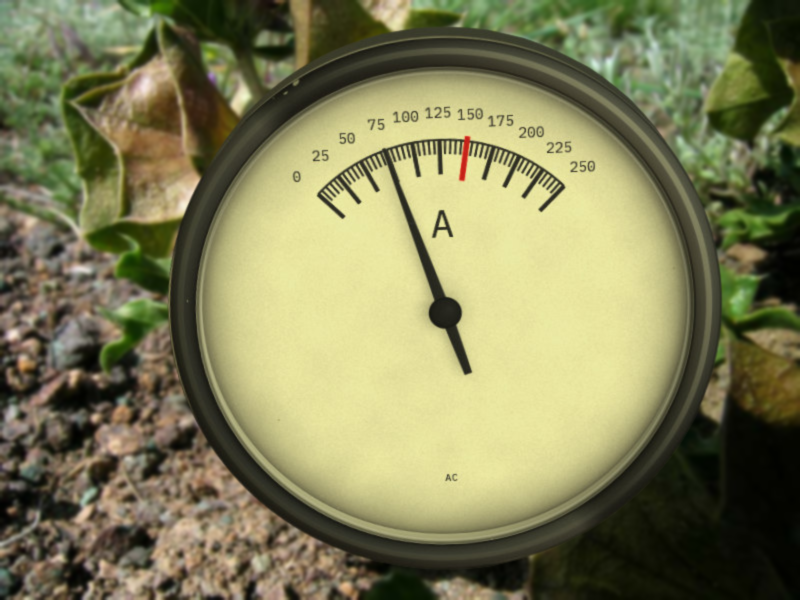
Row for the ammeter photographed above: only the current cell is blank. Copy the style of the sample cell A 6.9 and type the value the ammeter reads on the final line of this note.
A 75
